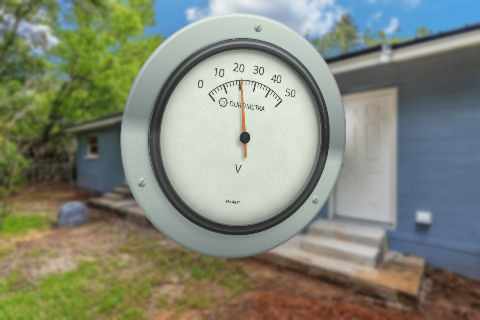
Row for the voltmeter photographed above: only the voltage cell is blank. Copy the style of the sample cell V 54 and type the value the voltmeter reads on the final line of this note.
V 20
